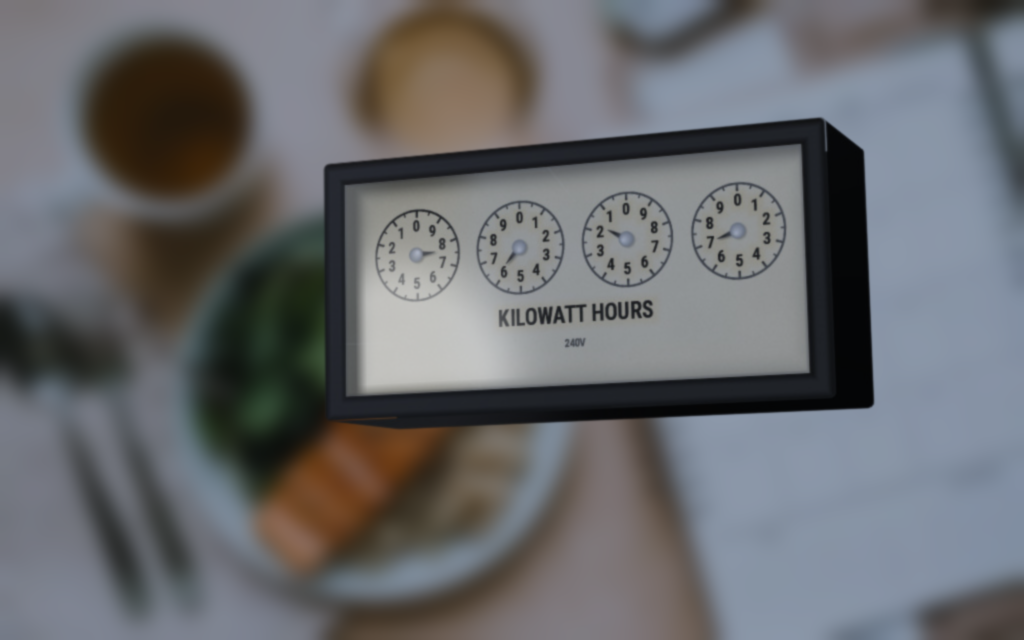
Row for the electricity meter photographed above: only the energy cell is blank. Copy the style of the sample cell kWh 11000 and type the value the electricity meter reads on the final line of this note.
kWh 7617
